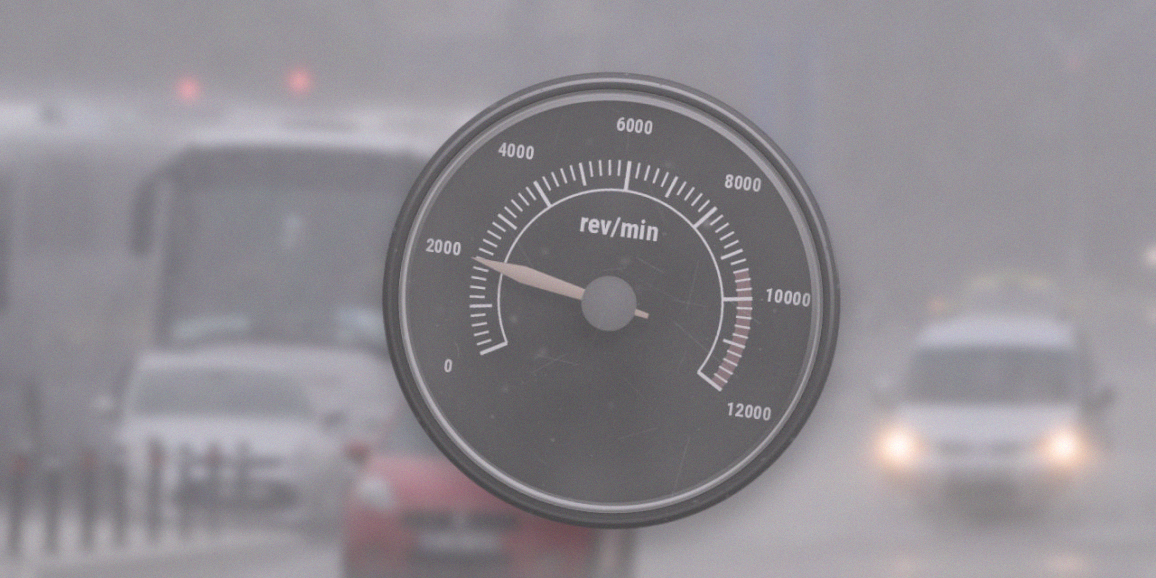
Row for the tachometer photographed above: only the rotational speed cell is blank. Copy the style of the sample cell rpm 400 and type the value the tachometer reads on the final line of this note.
rpm 2000
